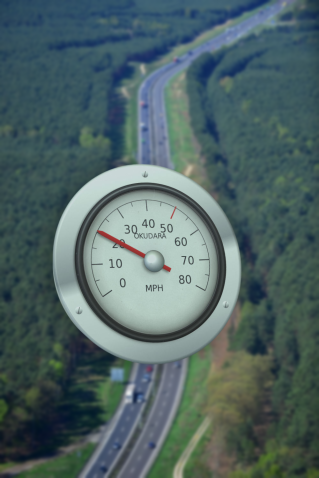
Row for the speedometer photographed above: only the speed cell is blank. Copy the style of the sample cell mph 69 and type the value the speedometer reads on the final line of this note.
mph 20
